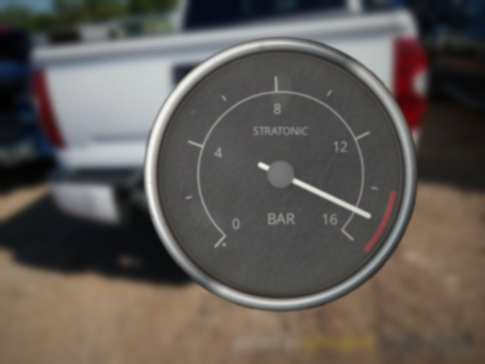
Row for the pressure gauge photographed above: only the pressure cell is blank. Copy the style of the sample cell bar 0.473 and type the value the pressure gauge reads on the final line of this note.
bar 15
